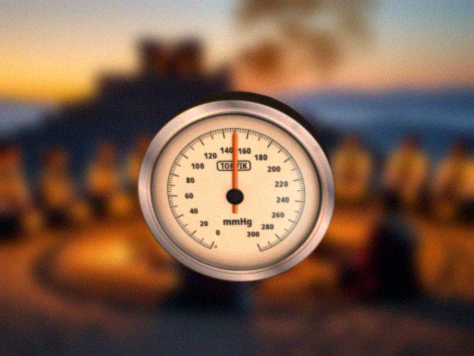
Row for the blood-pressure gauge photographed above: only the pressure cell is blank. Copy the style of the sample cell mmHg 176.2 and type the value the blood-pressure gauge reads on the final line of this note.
mmHg 150
